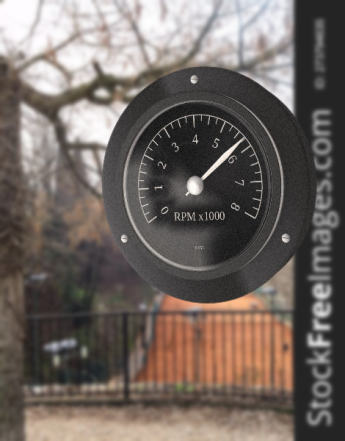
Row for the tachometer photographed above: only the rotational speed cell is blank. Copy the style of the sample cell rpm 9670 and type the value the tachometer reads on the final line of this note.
rpm 5750
